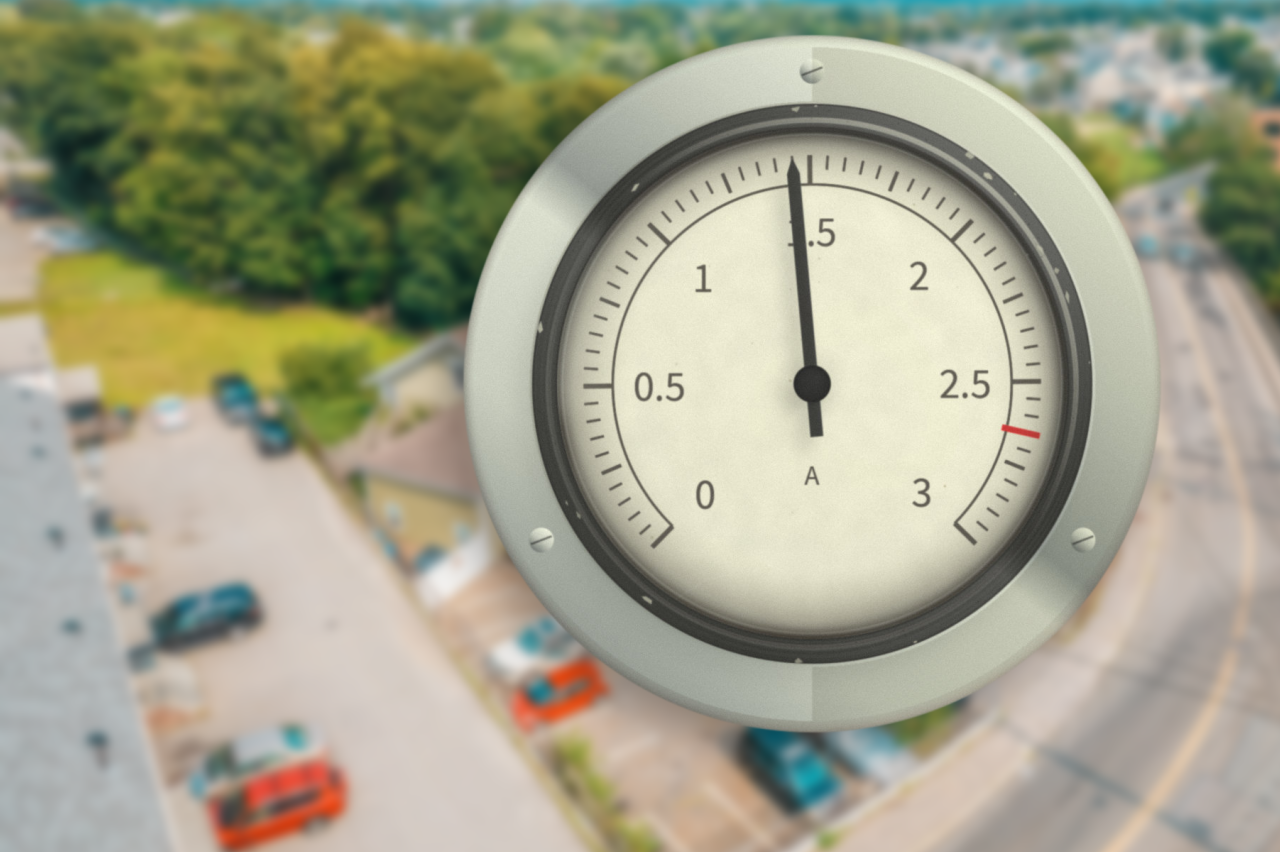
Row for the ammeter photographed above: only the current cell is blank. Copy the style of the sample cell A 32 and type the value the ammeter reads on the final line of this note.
A 1.45
